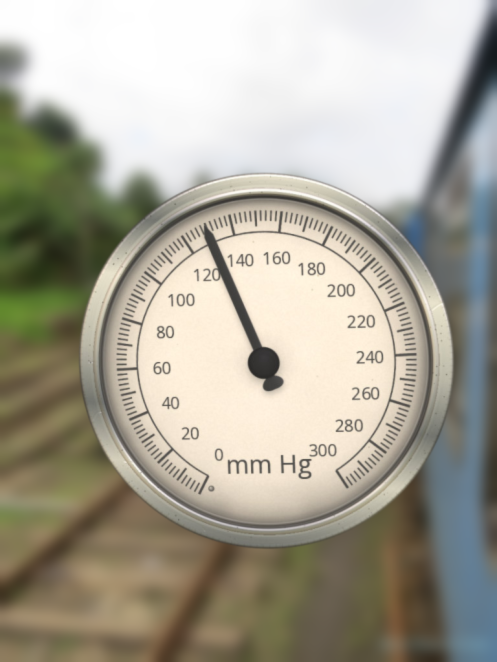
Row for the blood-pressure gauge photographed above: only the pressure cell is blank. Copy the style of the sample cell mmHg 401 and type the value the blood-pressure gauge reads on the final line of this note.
mmHg 130
